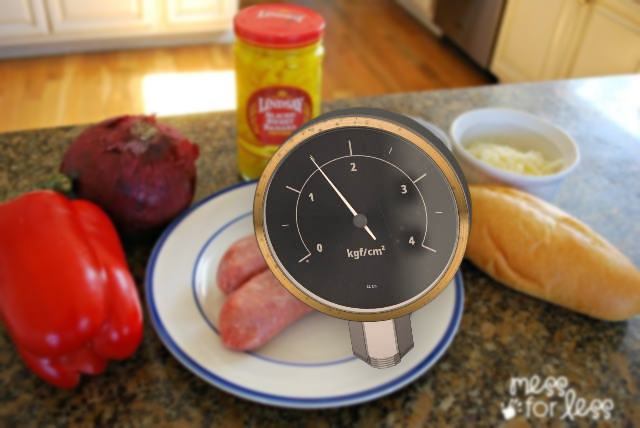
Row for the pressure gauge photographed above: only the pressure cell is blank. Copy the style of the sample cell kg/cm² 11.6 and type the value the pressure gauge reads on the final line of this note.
kg/cm² 1.5
